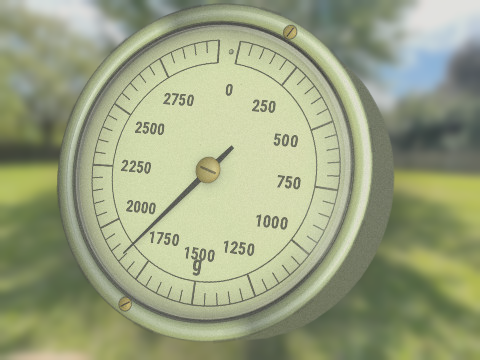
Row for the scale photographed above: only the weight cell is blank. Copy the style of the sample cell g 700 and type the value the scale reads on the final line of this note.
g 1850
